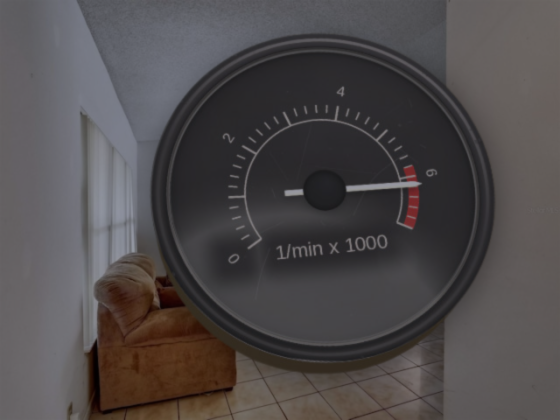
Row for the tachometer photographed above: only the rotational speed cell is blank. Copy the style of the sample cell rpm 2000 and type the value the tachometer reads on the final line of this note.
rpm 6200
